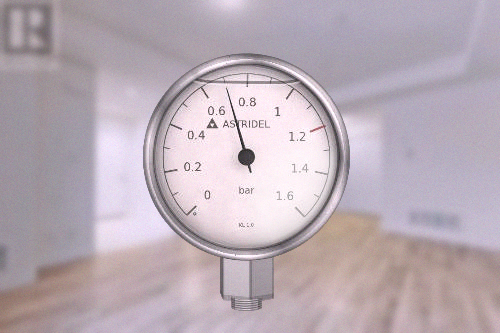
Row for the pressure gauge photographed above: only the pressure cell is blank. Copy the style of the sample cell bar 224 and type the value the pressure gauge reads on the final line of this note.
bar 0.7
